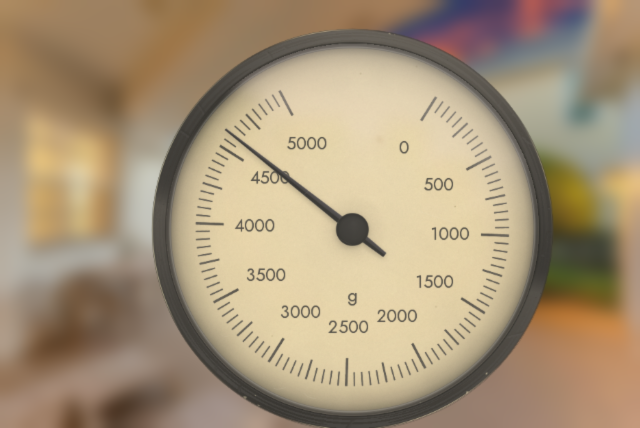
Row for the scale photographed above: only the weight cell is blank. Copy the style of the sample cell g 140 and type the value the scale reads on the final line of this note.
g 4600
